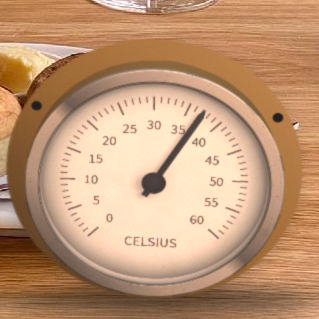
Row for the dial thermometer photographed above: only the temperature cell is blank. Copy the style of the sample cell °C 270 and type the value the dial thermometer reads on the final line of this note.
°C 37
